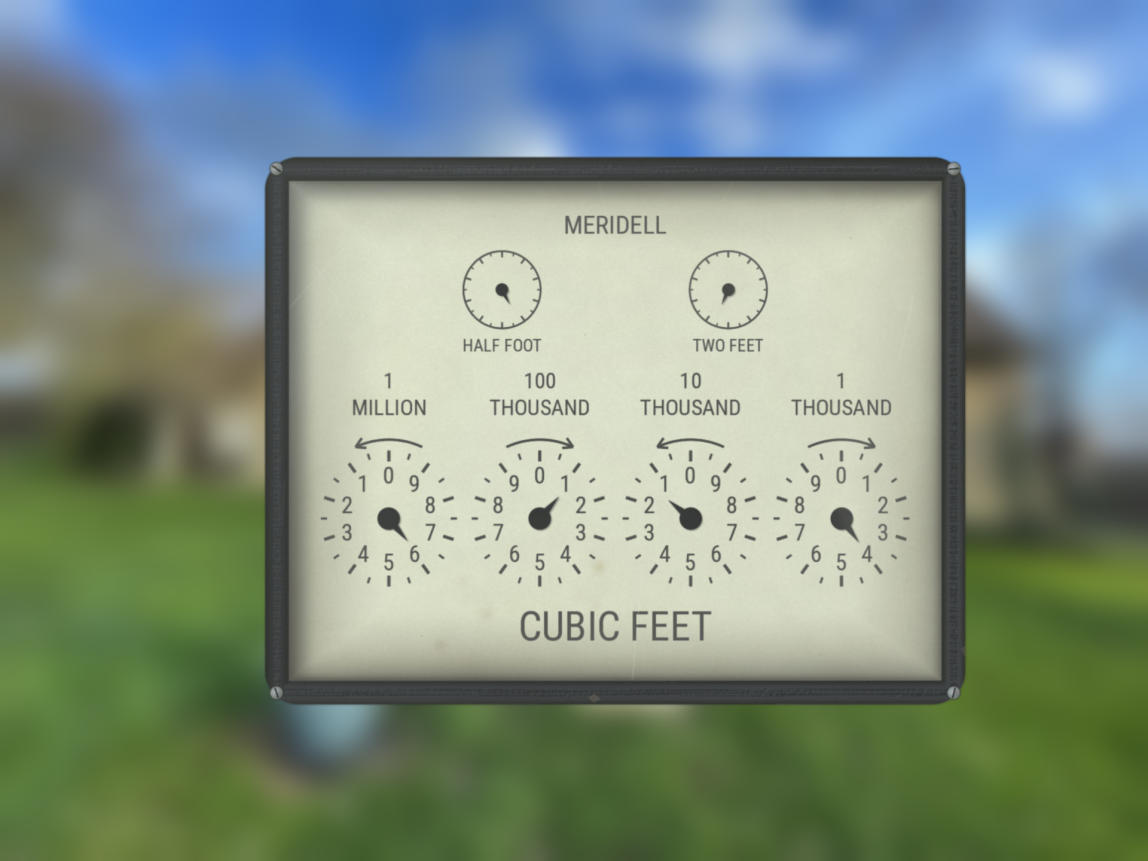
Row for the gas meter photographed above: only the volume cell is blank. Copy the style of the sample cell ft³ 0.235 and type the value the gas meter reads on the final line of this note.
ft³ 611400
